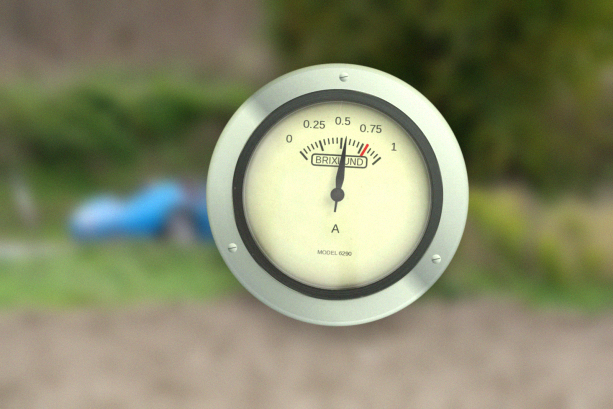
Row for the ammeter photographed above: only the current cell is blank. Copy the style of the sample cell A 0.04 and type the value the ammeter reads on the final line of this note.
A 0.55
